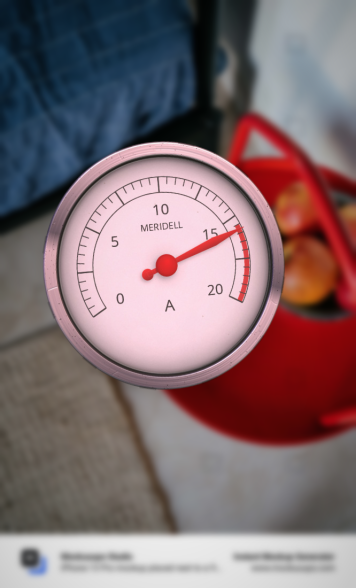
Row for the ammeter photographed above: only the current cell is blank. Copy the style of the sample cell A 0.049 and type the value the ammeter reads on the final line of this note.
A 15.75
